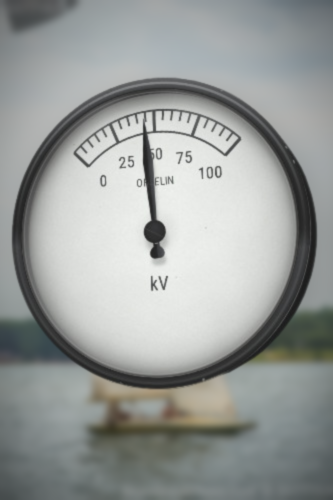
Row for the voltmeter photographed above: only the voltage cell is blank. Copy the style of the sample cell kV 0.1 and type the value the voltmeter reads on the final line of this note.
kV 45
